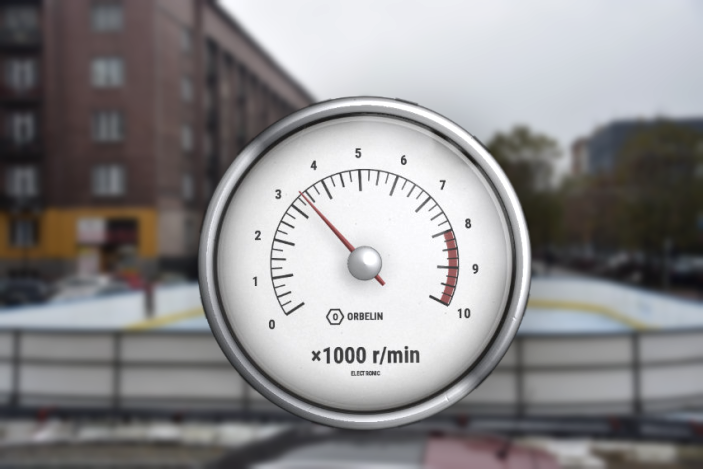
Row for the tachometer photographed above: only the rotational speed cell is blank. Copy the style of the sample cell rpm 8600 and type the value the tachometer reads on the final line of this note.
rpm 3375
